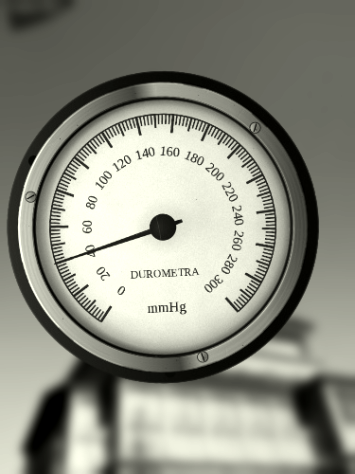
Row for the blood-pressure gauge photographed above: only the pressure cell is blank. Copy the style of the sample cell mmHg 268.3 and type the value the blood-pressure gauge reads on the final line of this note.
mmHg 40
